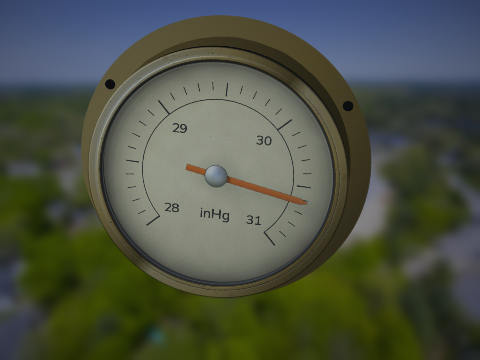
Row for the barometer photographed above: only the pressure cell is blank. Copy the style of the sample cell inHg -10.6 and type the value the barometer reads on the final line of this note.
inHg 30.6
